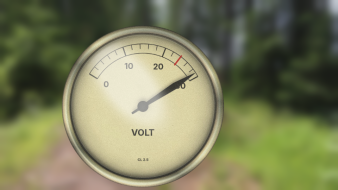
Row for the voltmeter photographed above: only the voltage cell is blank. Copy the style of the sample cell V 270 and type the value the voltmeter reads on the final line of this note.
V 29
